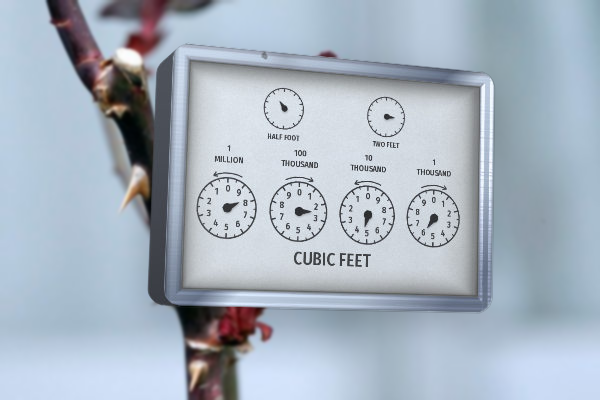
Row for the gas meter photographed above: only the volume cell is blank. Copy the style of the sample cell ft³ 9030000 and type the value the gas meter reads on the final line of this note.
ft³ 824600
